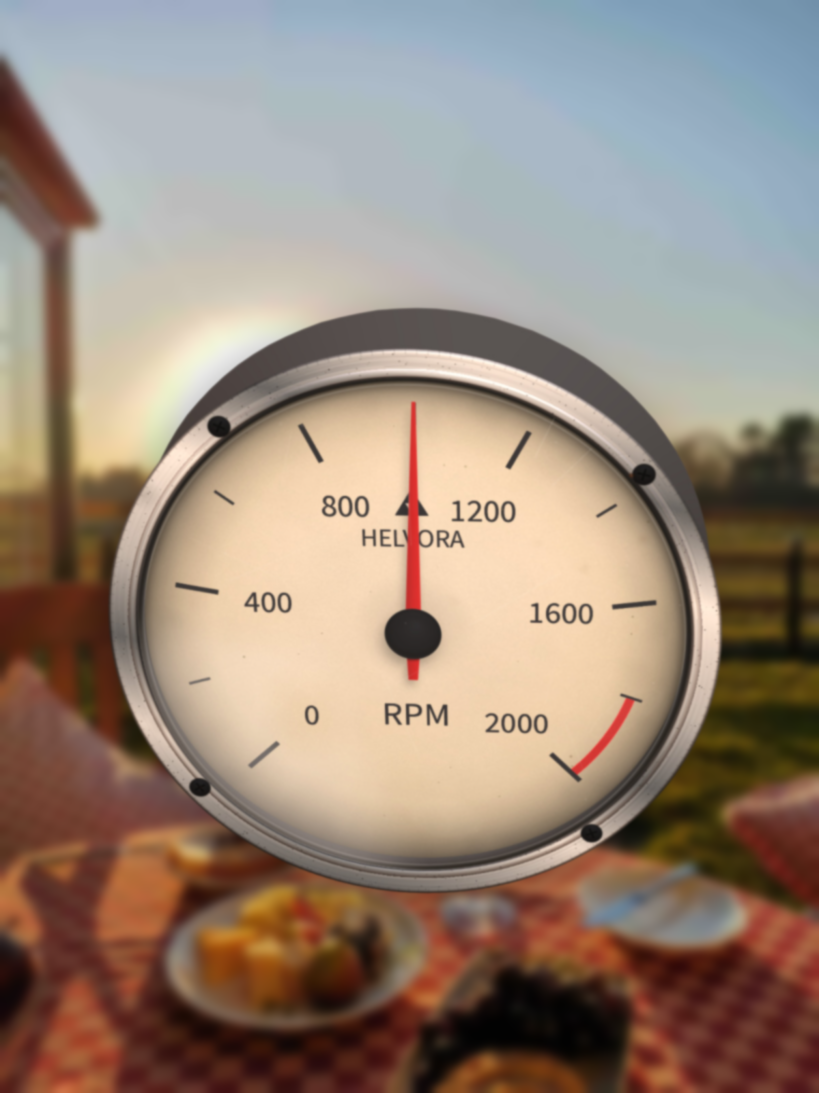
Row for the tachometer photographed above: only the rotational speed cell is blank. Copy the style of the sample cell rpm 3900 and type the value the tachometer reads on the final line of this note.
rpm 1000
